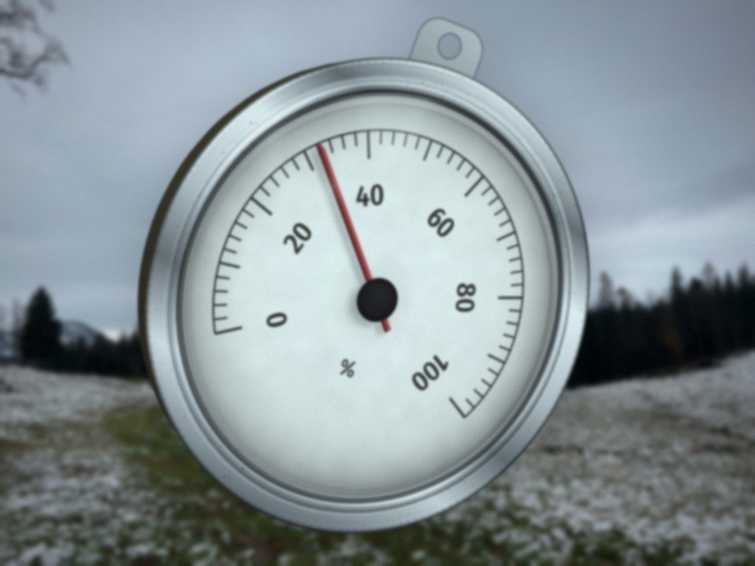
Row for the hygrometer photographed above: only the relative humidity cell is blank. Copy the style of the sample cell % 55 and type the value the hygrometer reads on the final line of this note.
% 32
